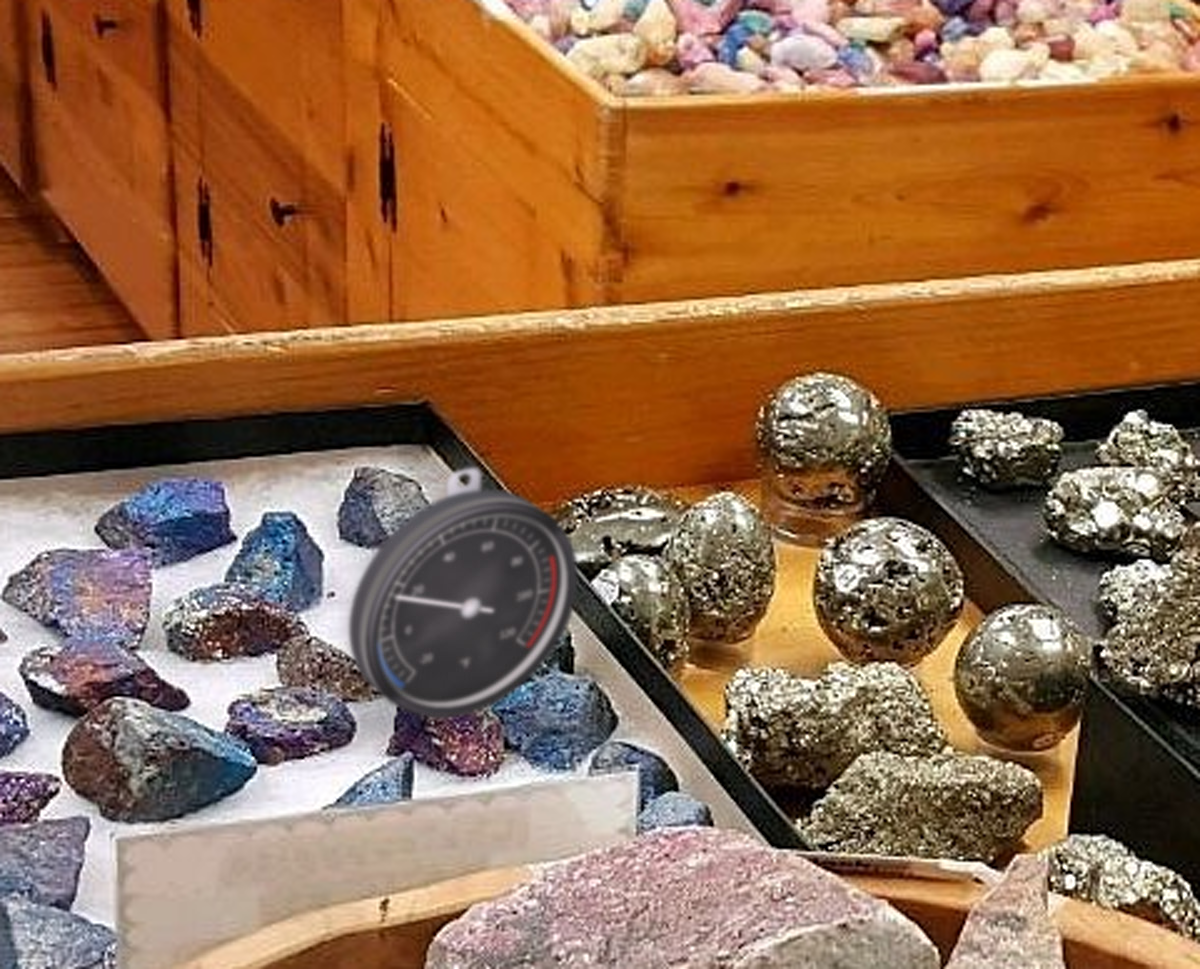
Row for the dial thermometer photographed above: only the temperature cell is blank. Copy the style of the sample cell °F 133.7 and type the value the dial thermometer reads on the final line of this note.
°F 16
